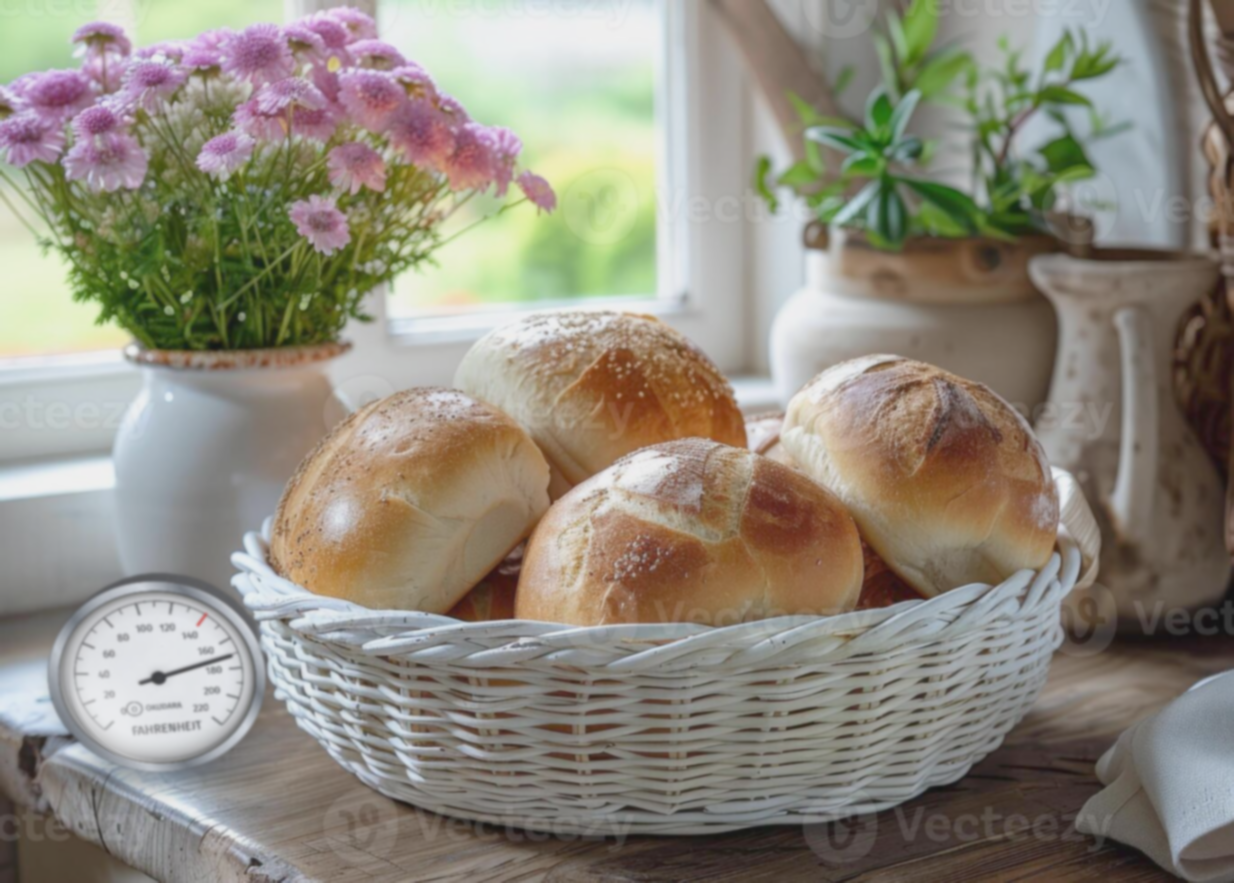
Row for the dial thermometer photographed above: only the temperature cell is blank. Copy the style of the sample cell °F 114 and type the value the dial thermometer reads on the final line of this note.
°F 170
